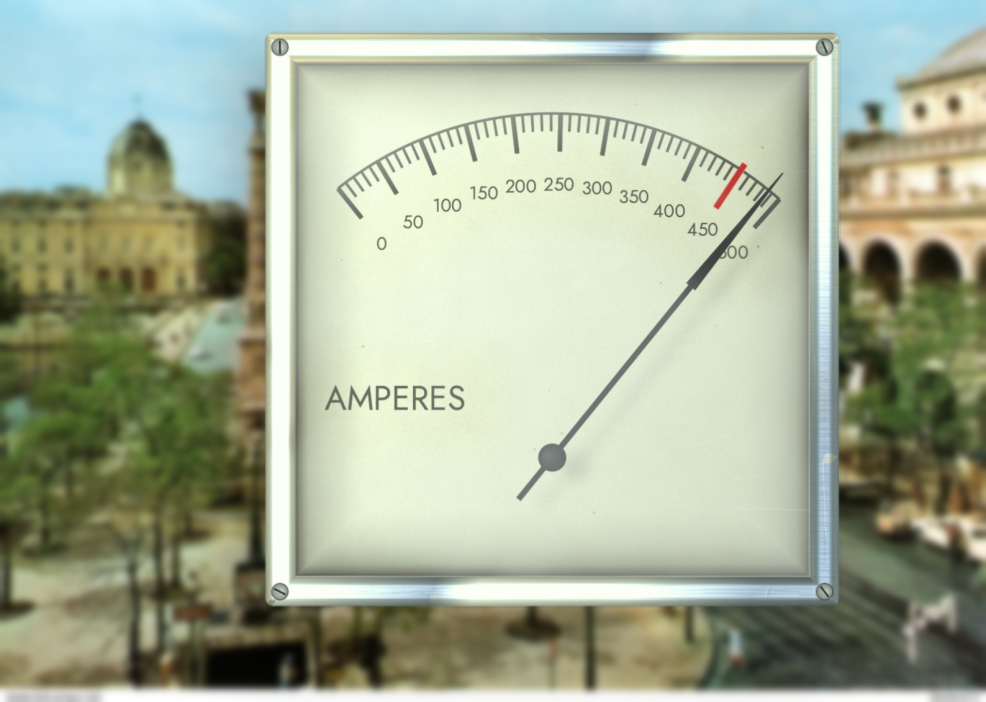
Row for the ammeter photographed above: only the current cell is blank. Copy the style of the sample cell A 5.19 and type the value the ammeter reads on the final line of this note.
A 485
